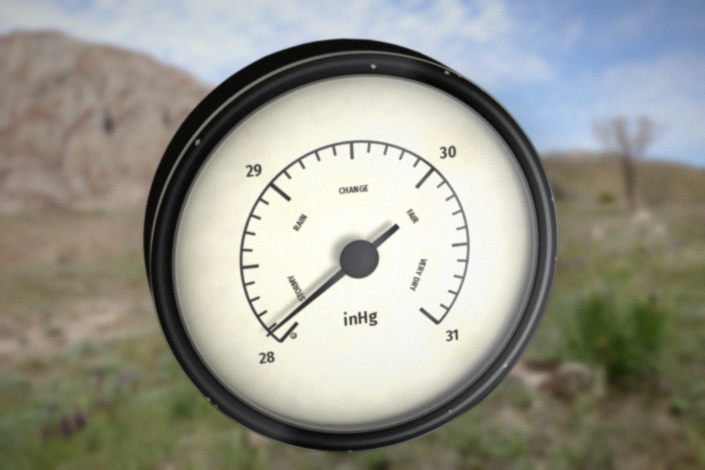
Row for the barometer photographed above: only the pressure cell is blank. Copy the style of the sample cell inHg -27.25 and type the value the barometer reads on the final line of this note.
inHg 28.1
